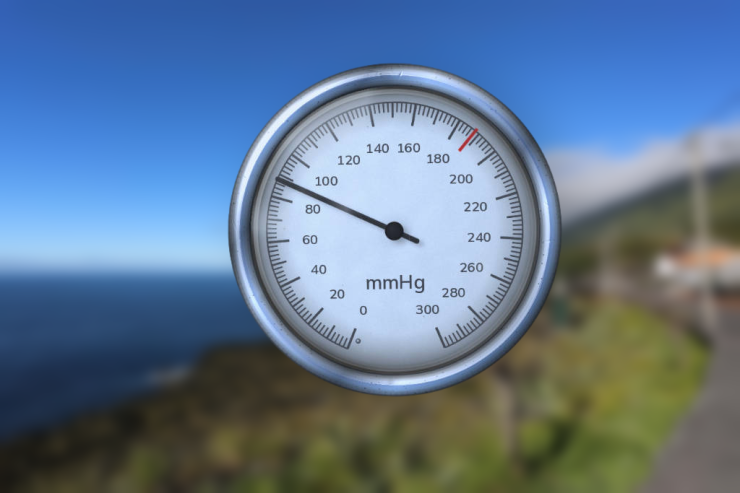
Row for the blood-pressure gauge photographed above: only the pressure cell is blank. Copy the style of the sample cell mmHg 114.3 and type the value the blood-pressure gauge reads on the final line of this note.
mmHg 88
